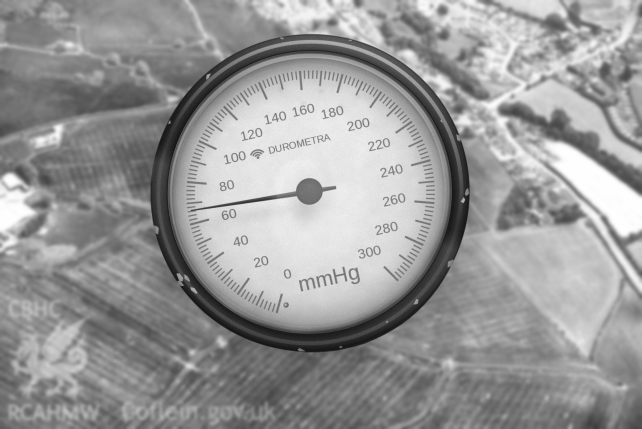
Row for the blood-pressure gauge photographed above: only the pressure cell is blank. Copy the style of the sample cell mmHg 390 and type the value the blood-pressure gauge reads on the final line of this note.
mmHg 66
